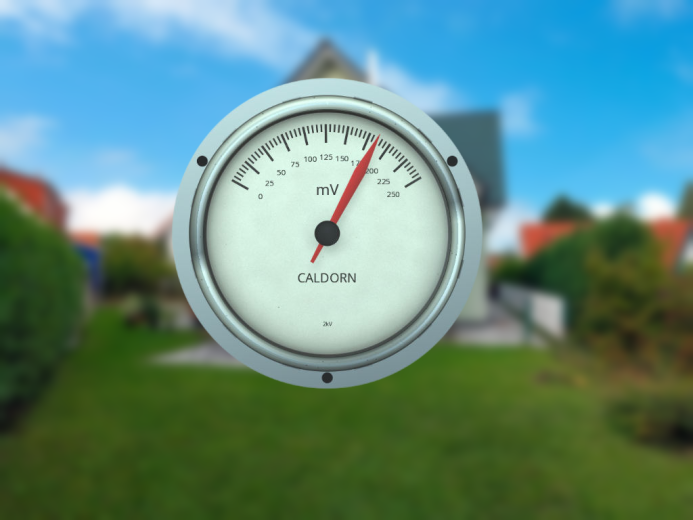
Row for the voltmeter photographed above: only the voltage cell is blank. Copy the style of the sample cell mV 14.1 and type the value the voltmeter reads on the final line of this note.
mV 185
